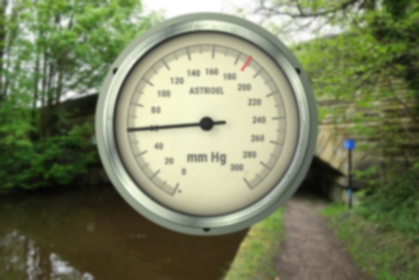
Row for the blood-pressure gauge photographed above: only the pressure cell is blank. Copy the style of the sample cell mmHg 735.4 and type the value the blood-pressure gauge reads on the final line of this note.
mmHg 60
